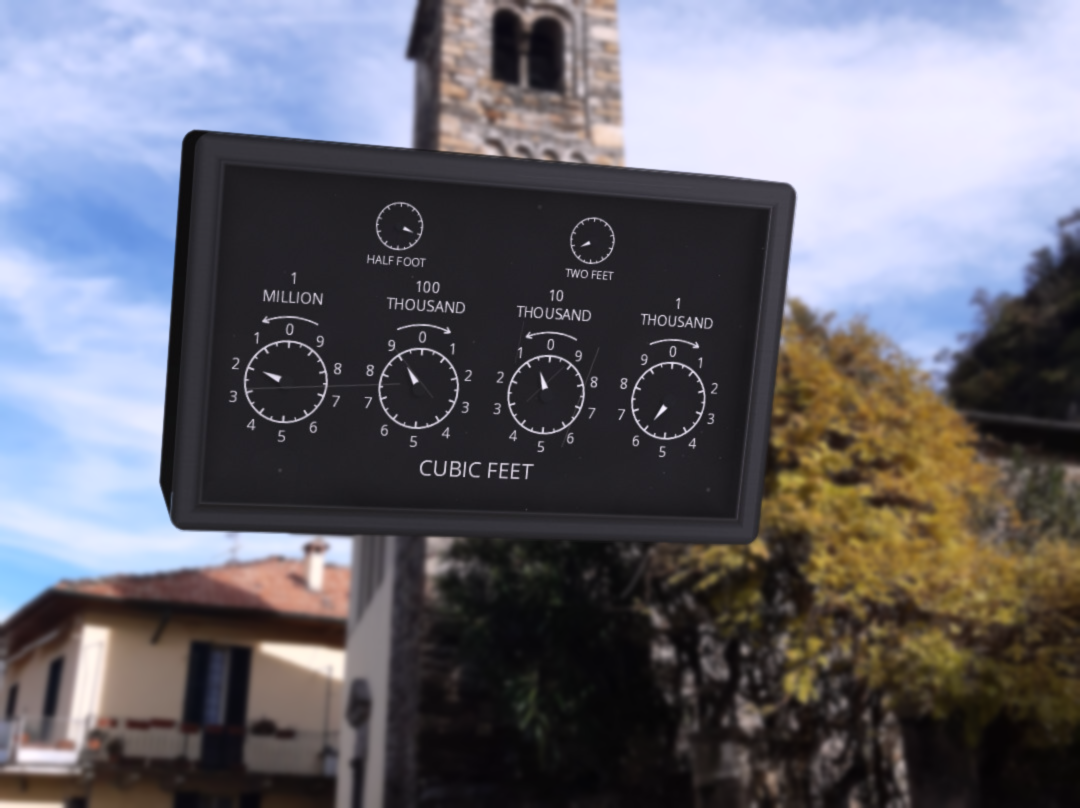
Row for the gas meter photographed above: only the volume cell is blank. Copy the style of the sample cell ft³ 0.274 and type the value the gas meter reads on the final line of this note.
ft³ 190600
